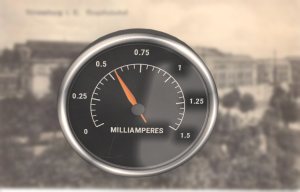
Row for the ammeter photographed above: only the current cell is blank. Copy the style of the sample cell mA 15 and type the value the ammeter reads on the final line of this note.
mA 0.55
